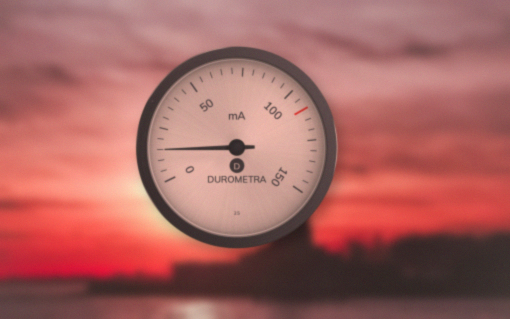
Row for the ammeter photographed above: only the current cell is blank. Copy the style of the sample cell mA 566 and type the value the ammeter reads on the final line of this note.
mA 15
